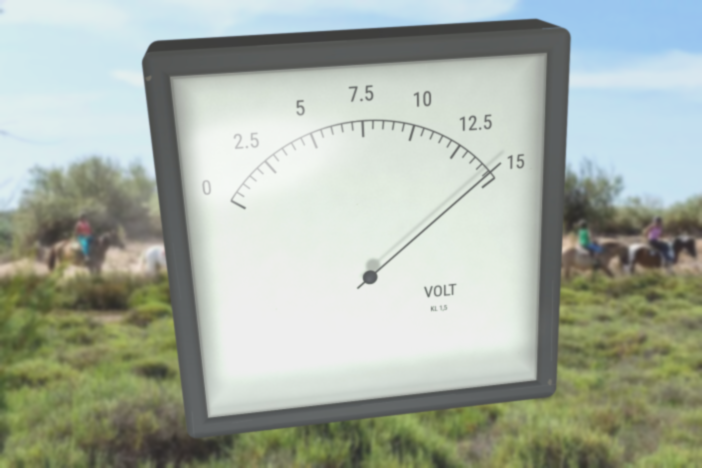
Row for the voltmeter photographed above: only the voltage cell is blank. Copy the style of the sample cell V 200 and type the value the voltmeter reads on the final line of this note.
V 14.5
